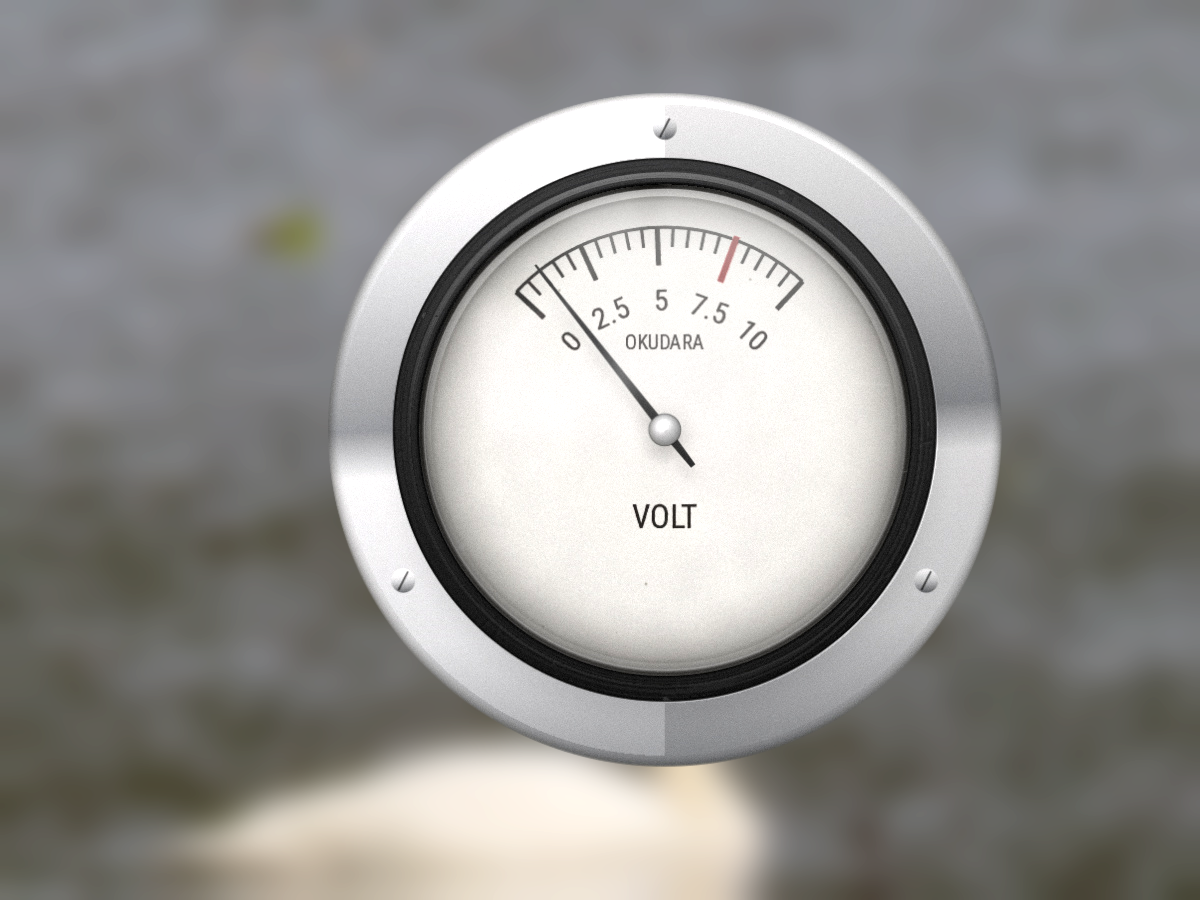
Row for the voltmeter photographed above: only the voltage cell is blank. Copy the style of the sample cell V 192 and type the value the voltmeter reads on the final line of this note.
V 1
